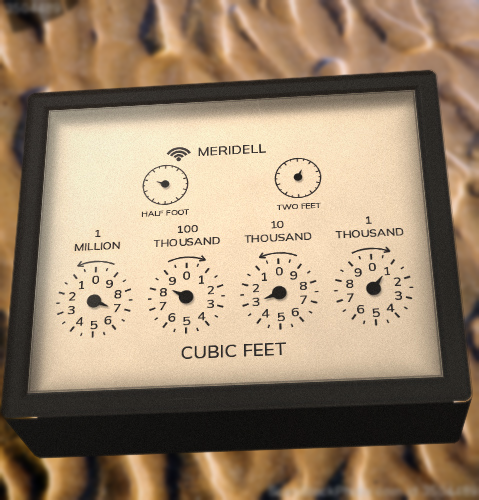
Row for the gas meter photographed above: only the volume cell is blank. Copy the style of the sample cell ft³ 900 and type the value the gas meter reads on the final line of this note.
ft³ 683100
